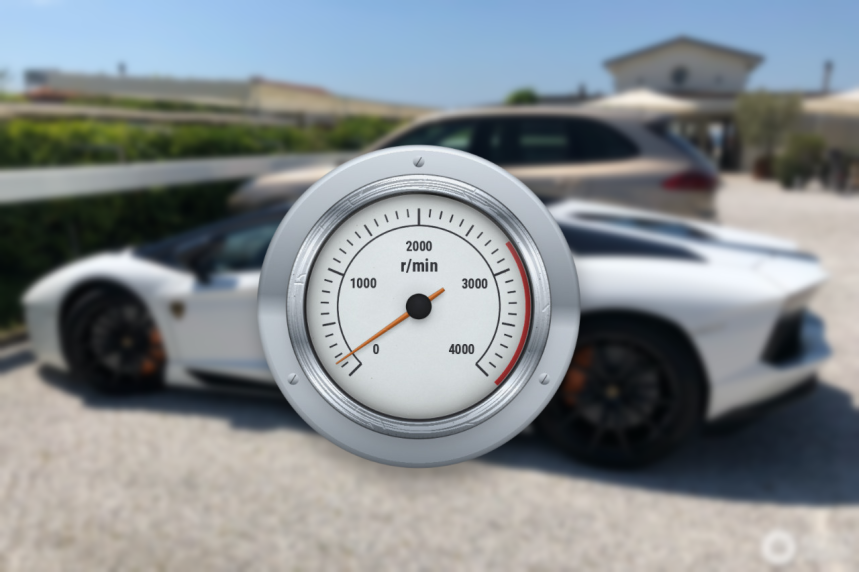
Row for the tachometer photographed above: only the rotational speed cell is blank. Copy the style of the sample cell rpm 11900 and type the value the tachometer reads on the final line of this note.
rpm 150
